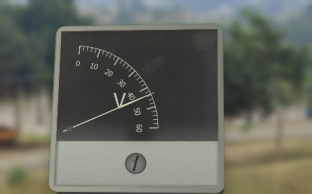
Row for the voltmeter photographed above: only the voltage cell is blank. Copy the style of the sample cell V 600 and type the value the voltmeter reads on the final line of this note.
V 44
